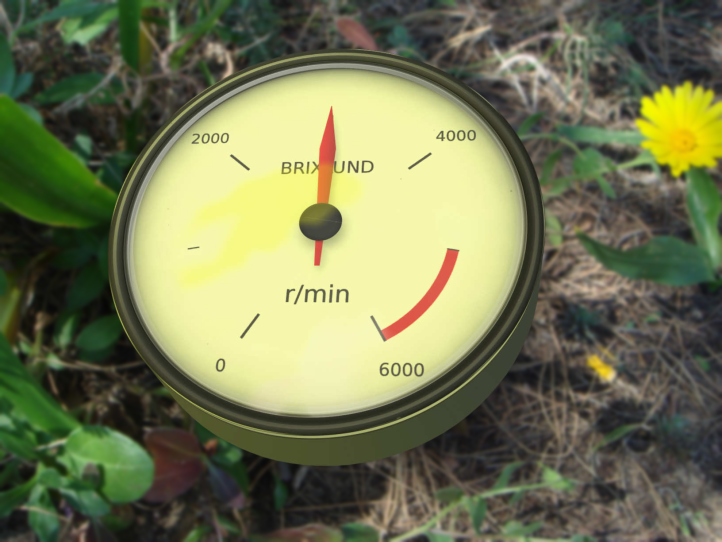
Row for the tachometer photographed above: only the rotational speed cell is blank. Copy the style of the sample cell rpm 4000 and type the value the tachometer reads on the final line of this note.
rpm 3000
